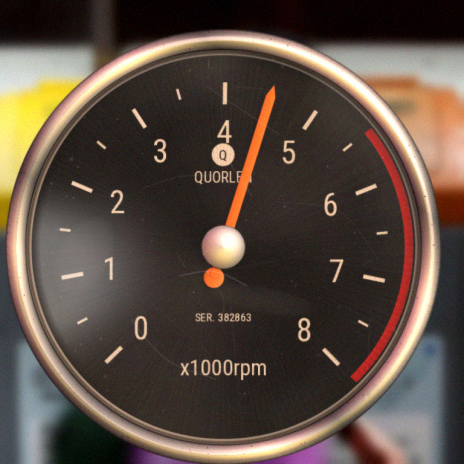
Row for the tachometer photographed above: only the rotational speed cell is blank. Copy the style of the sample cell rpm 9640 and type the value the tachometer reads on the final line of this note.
rpm 4500
